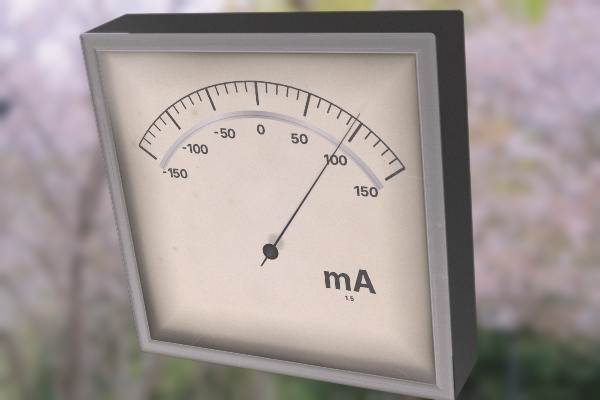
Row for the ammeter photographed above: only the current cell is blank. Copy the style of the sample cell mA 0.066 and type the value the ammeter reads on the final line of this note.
mA 95
